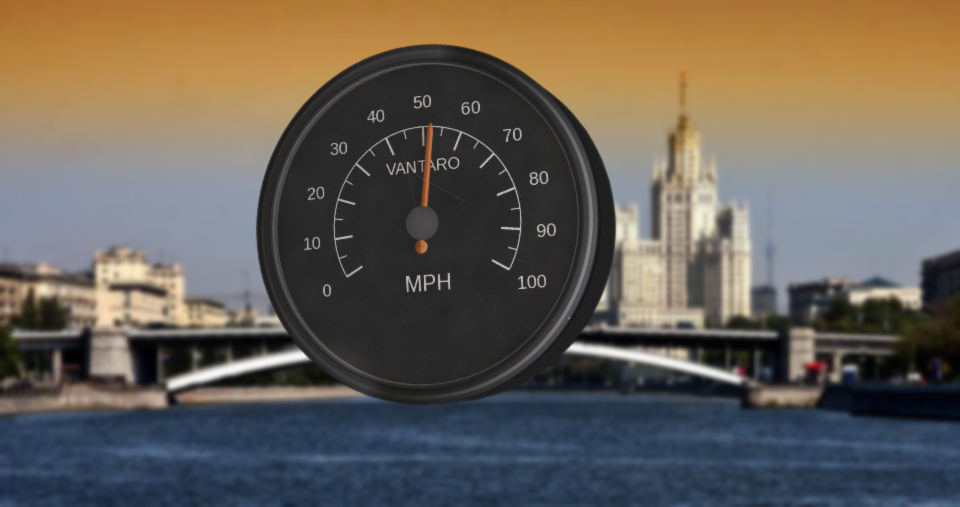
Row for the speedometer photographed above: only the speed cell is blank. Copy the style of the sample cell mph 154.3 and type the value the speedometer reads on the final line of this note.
mph 52.5
